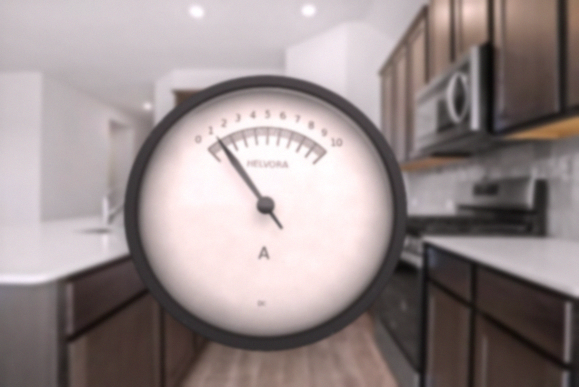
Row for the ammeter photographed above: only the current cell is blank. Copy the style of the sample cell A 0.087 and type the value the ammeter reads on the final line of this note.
A 1
